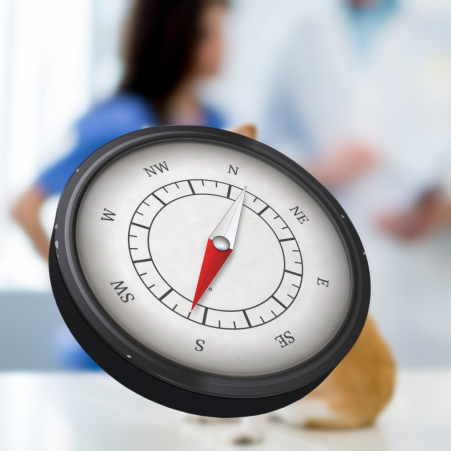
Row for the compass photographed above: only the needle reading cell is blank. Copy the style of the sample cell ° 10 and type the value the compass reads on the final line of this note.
° 190
